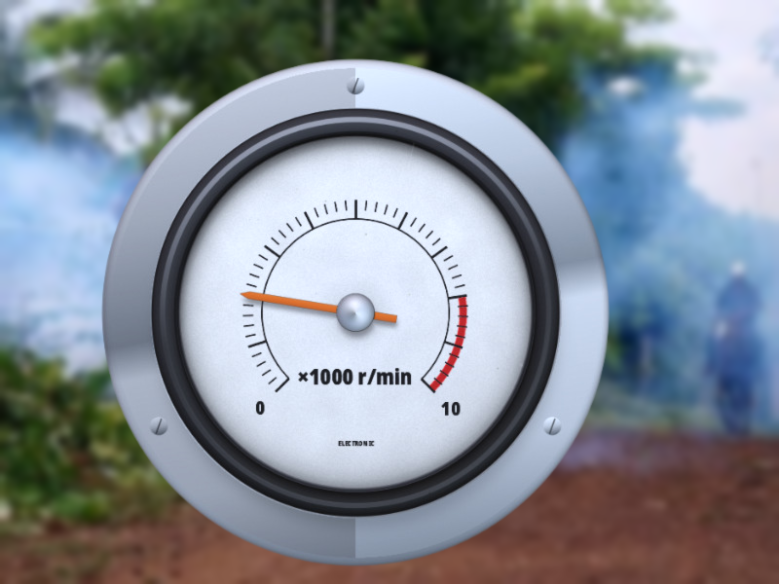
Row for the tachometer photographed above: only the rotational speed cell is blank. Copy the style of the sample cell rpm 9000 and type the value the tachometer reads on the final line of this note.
rpm 2000
